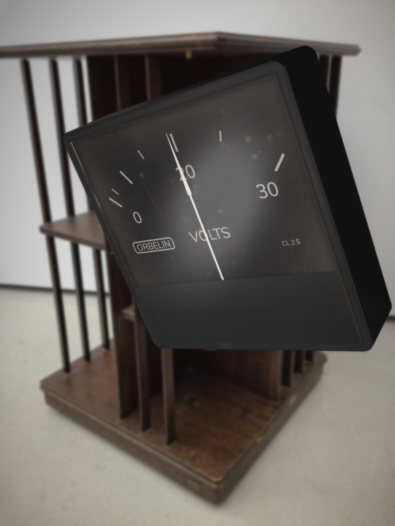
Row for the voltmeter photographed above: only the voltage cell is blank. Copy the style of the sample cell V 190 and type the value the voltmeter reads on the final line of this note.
V 20
